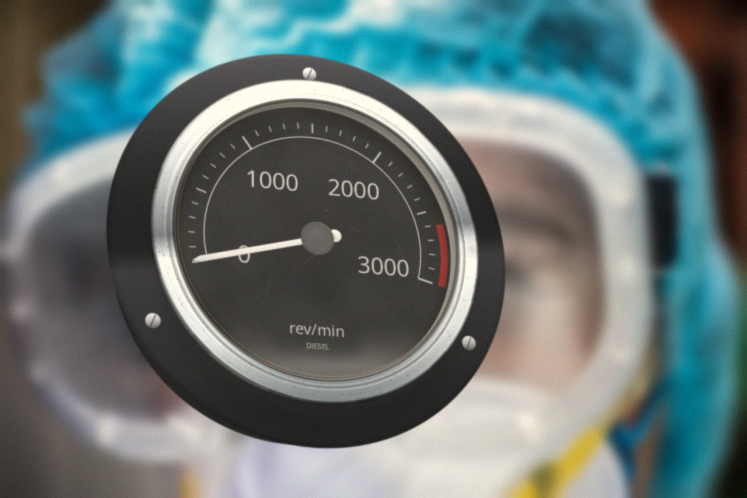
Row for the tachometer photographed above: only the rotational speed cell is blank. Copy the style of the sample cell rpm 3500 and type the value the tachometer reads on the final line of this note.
rpm 0
